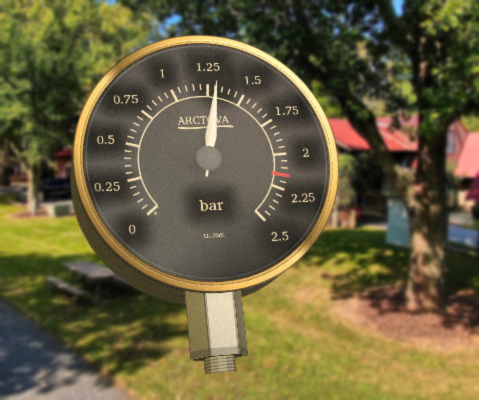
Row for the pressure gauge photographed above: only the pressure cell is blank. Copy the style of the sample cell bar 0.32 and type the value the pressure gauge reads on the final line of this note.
bar 1.3
